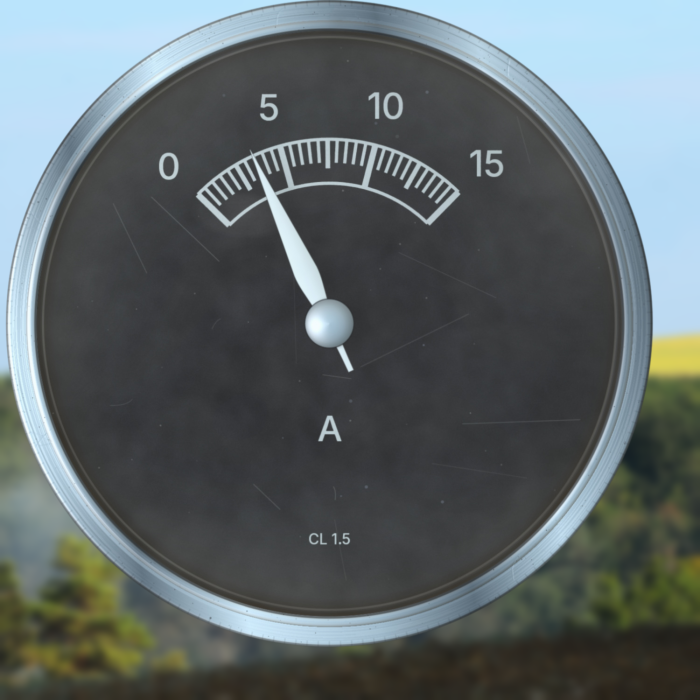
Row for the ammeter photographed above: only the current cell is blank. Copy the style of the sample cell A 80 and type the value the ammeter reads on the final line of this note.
A 3.5
